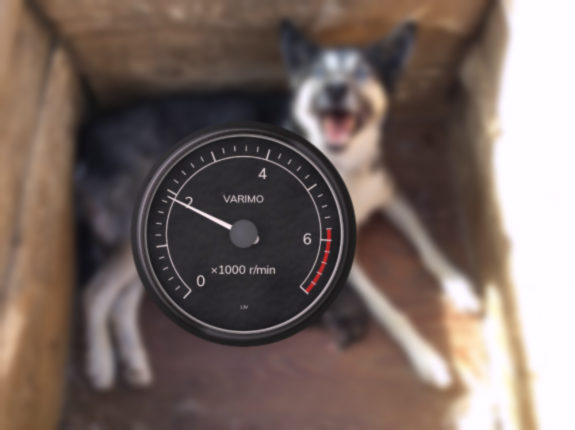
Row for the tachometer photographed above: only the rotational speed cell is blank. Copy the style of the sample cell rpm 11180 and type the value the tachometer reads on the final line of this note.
rpm 1900
